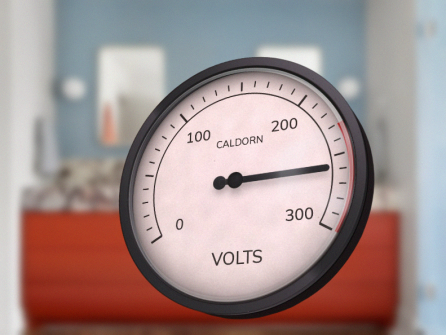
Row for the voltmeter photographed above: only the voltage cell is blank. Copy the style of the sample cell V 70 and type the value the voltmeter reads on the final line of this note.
V 260
